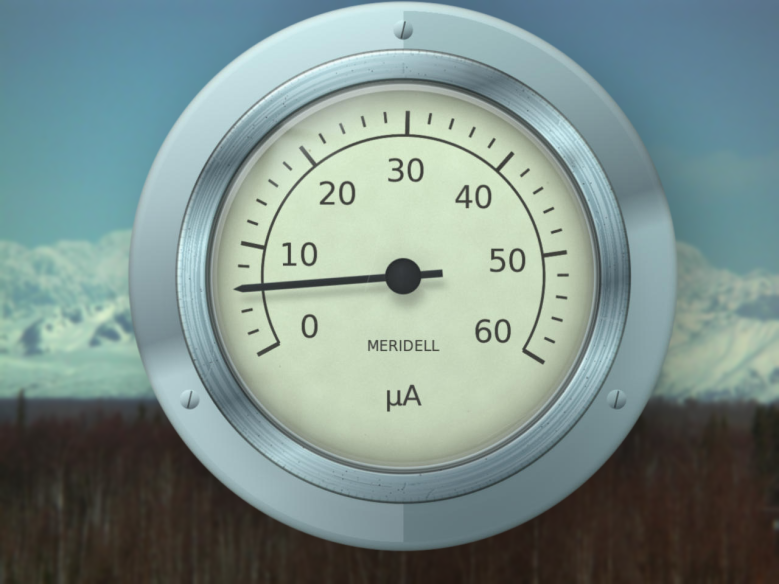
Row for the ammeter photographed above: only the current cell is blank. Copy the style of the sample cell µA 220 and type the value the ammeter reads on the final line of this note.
µA 6
